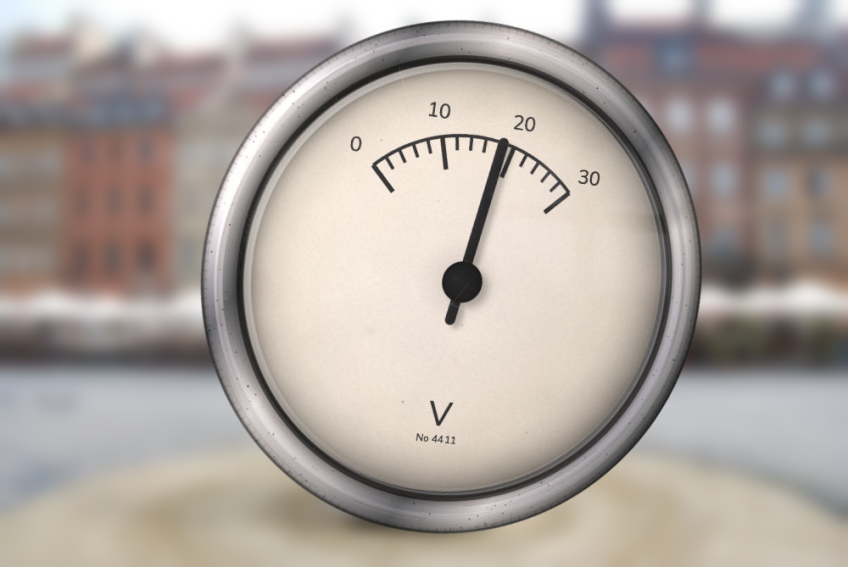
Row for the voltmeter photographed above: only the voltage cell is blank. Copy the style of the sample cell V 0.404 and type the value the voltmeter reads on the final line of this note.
V 18
